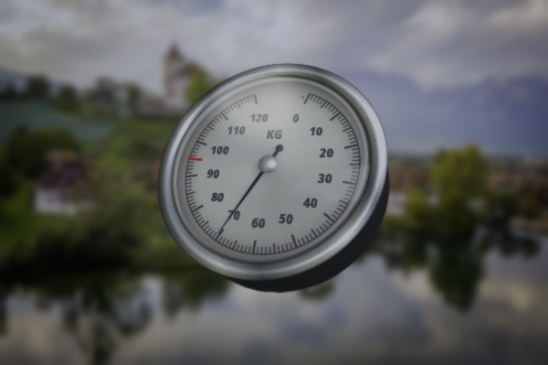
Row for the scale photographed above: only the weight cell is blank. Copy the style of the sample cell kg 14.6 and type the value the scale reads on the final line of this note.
kg 70
